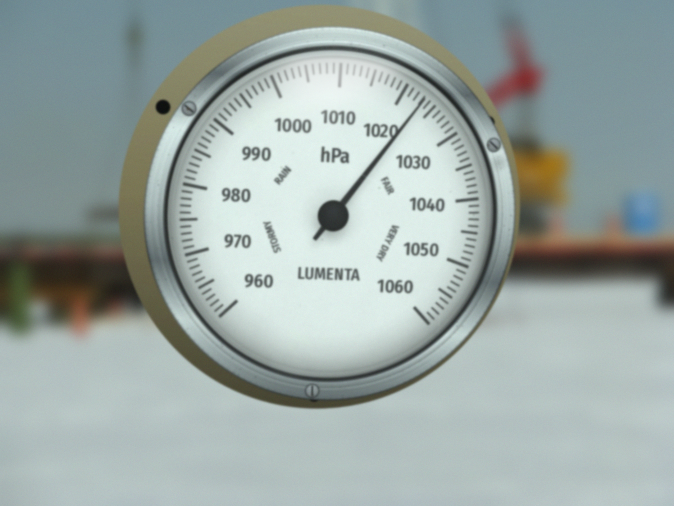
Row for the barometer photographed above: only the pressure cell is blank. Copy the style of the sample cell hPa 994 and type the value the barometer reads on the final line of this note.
hPa 1023
